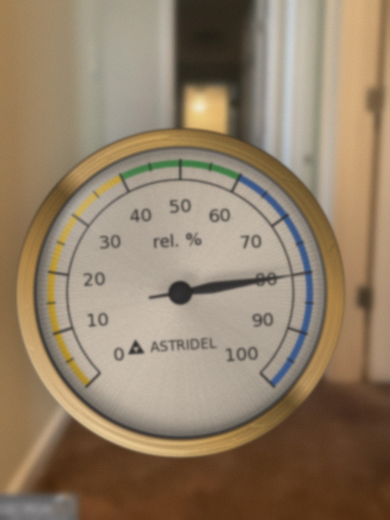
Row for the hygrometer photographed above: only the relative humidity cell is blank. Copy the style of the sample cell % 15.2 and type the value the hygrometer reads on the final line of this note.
% 80
